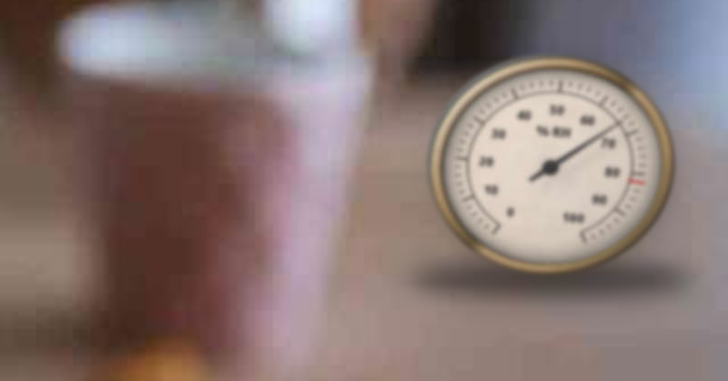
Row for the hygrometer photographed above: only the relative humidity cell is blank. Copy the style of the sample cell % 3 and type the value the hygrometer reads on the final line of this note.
% 66
